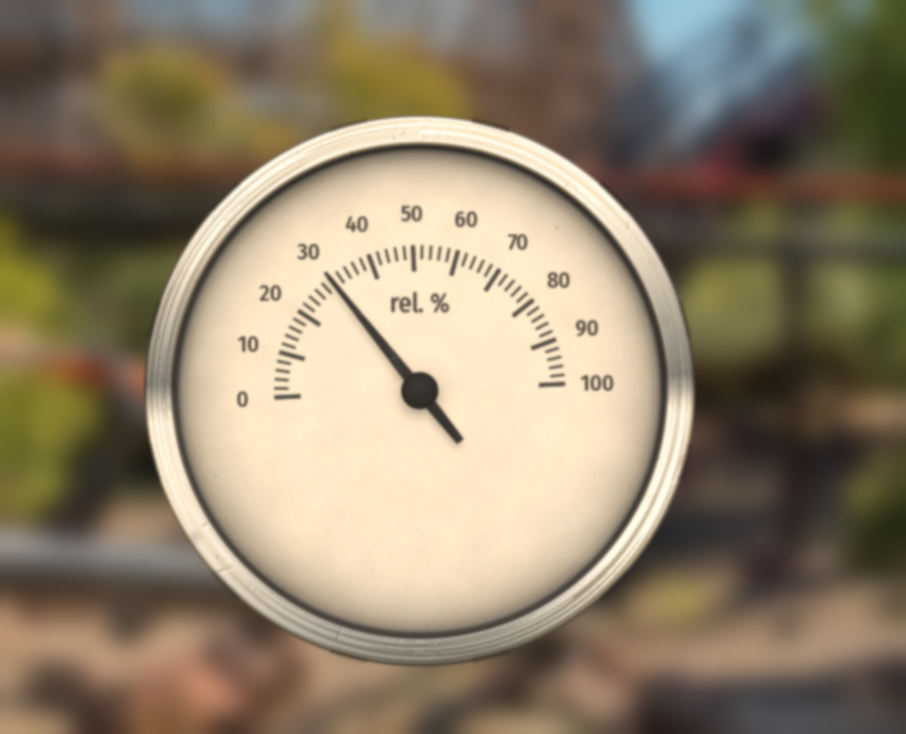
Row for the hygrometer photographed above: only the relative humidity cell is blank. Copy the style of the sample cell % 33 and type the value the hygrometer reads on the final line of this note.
% 30
